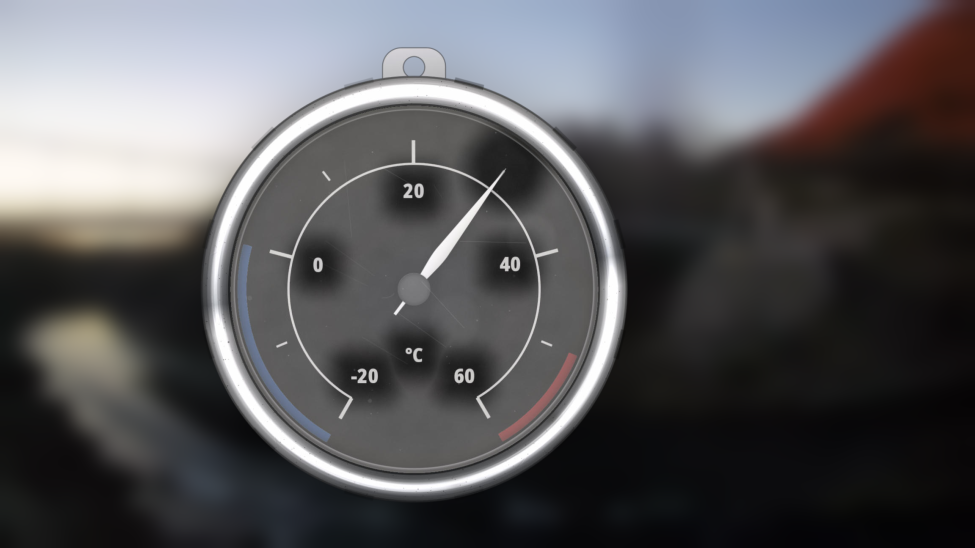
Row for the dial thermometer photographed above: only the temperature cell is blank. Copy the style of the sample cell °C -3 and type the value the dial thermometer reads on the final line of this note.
°C 30
